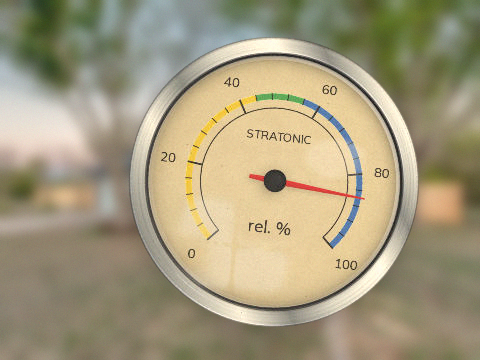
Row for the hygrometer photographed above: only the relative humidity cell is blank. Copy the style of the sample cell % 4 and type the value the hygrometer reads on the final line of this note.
% 86
